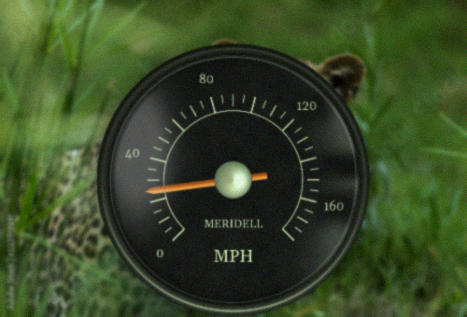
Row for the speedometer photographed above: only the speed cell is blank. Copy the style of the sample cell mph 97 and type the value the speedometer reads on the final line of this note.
mph 25
